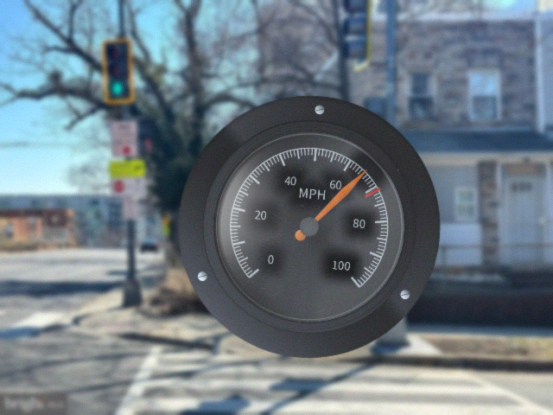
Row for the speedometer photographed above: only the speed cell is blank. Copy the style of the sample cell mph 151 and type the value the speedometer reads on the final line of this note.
mph 65
